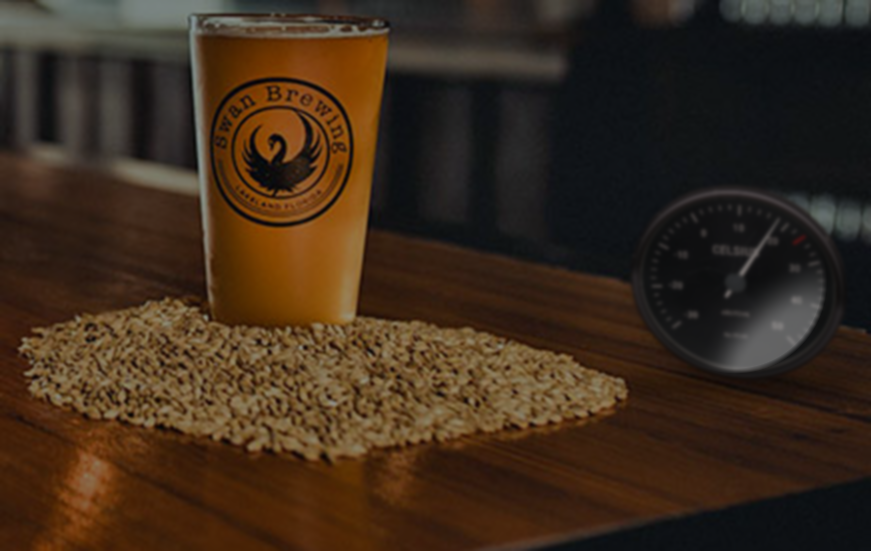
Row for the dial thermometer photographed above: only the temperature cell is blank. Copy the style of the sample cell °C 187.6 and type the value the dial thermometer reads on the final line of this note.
°C 18
